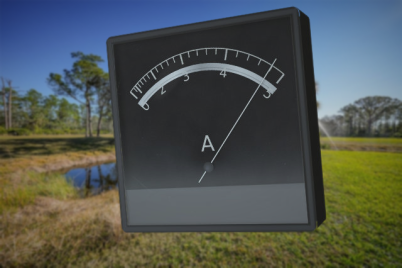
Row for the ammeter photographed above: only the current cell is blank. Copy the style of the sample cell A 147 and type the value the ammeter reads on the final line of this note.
A 4.8
